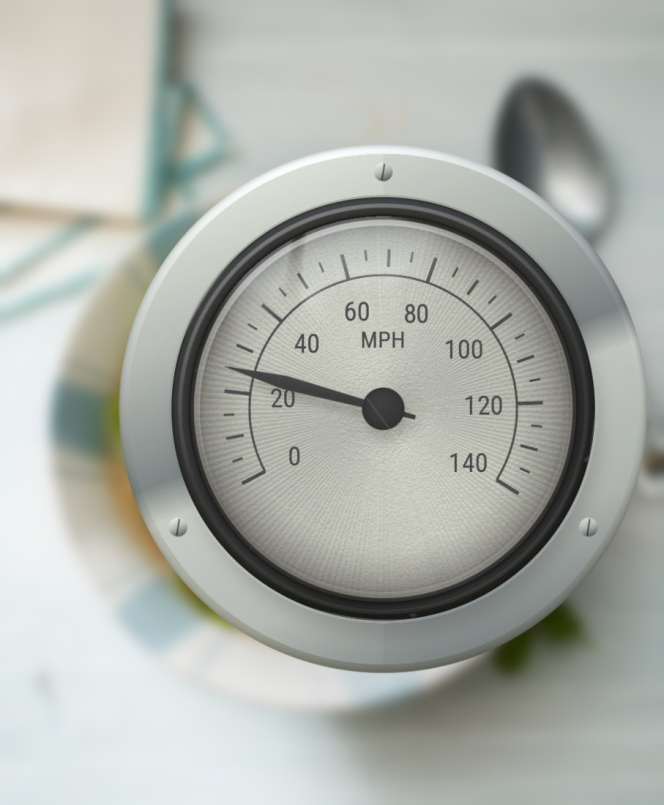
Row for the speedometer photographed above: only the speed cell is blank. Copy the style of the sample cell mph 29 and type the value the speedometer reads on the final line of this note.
mph 25
